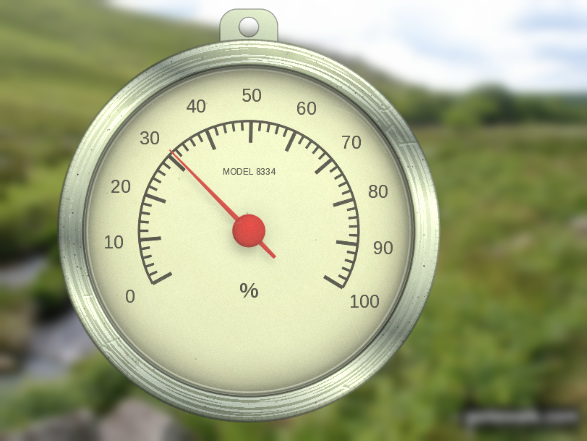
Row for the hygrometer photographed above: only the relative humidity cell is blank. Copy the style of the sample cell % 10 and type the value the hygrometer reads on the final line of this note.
% 31
